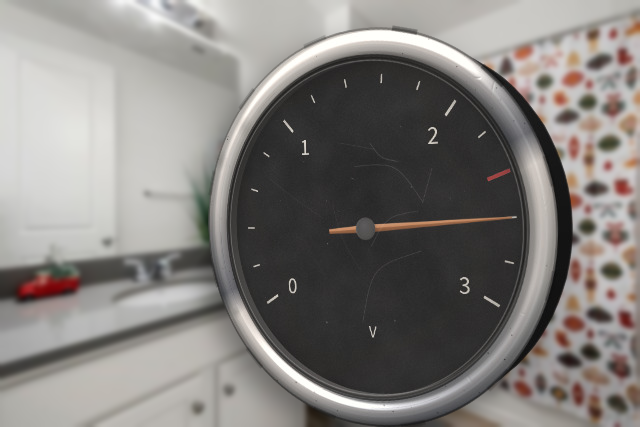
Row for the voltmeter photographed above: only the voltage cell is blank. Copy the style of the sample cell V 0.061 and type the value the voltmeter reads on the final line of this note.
V 2.6
